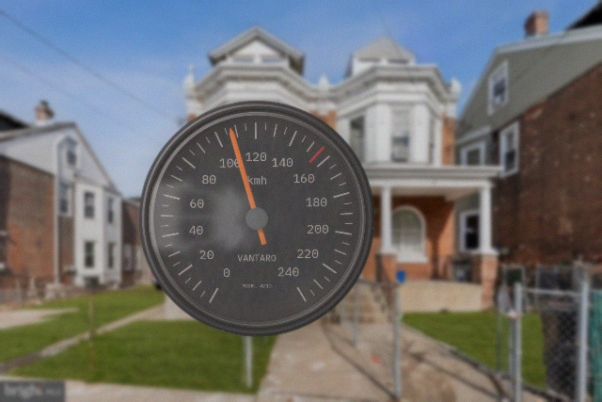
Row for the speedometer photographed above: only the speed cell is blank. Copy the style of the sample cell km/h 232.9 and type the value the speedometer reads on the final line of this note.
km/h 107.5
